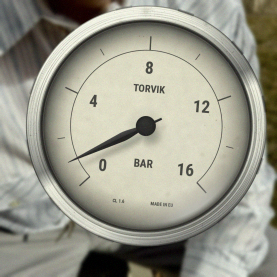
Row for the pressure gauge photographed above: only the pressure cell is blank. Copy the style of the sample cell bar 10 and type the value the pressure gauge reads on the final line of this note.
bar 1
